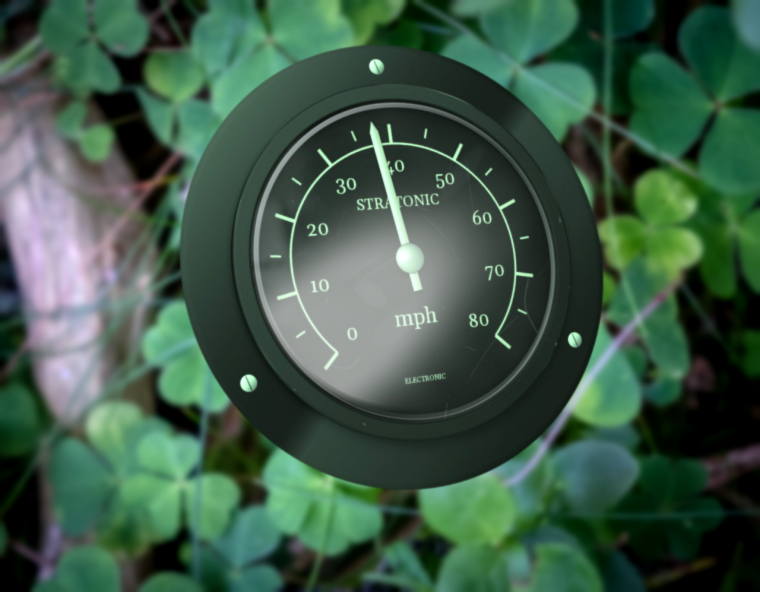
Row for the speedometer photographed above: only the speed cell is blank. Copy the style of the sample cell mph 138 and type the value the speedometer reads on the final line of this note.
mph 37.5
